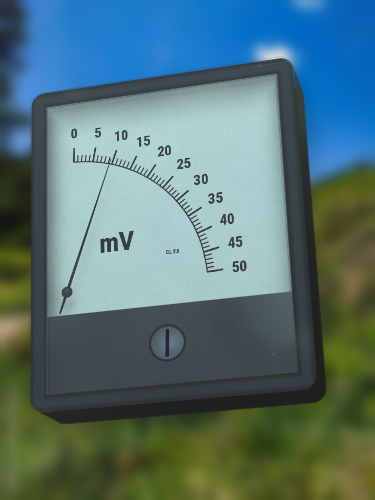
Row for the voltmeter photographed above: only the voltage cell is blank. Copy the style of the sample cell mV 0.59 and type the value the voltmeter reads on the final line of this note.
mV 10
